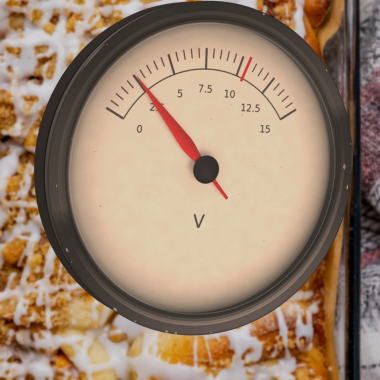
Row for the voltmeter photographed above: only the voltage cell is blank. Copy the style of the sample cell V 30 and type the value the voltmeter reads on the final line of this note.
V 2.5
